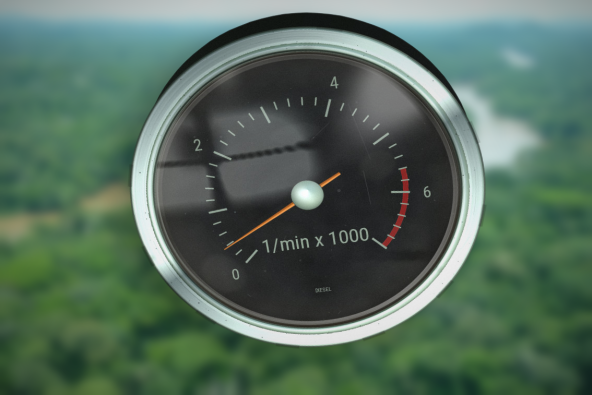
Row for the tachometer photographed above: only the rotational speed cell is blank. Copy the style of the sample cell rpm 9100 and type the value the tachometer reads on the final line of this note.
rpm 400
